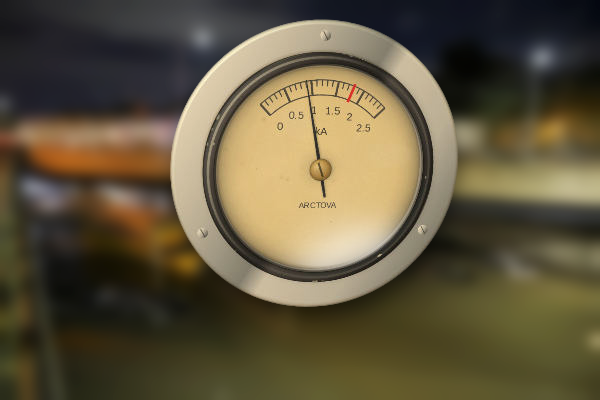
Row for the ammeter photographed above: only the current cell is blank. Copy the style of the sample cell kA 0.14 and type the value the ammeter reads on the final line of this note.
kA 0.9
